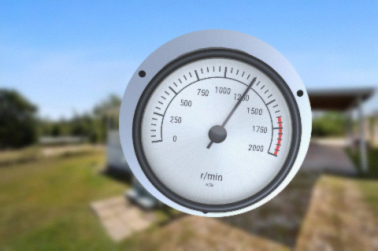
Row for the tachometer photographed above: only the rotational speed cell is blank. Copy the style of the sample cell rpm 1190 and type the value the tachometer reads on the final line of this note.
rpm 1250
